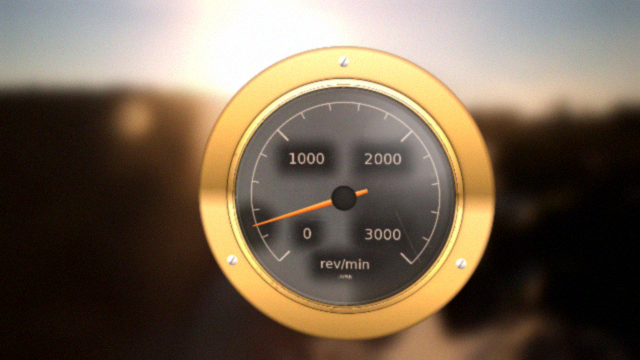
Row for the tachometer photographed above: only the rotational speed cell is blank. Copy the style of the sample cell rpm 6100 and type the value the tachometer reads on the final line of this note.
rpm 300
